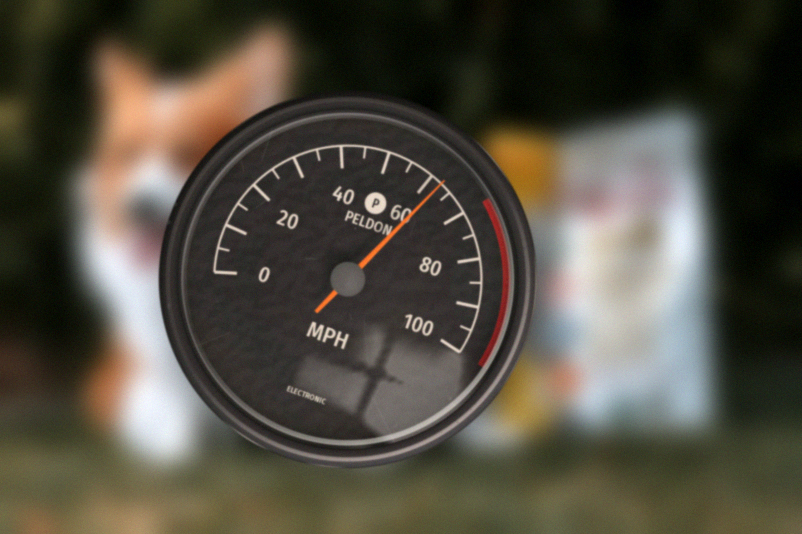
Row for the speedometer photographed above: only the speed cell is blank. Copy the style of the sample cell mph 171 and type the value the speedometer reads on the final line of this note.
mph 62.5
